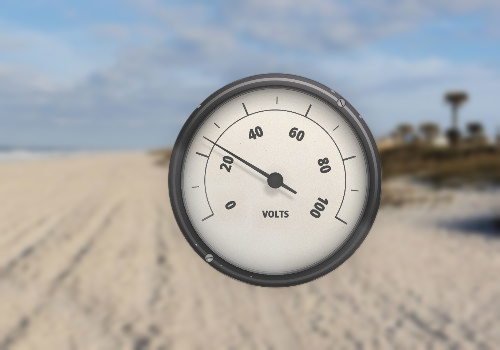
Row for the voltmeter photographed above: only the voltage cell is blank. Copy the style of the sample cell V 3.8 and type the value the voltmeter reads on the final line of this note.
V 25
